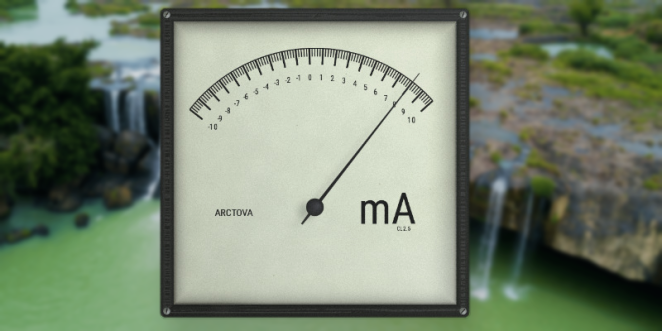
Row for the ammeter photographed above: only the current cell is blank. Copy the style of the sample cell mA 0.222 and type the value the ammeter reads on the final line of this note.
mA 8
